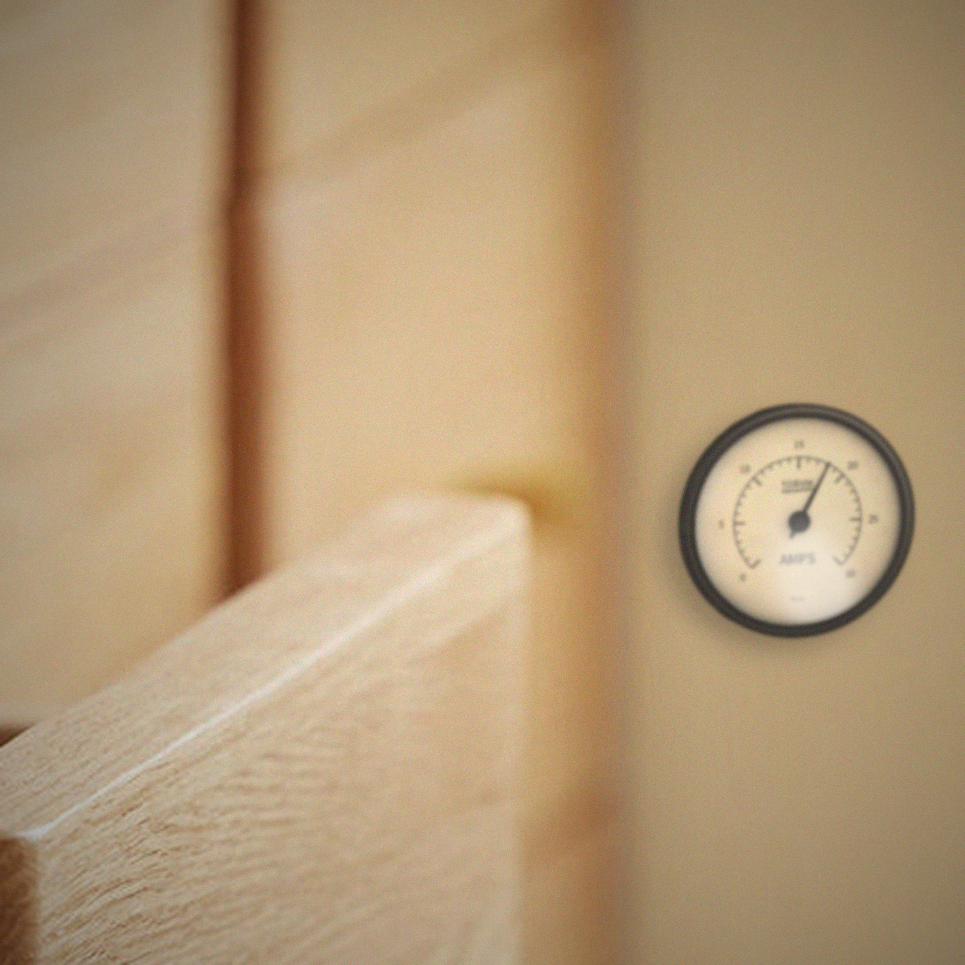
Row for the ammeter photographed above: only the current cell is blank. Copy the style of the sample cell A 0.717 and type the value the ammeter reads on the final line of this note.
A 18
